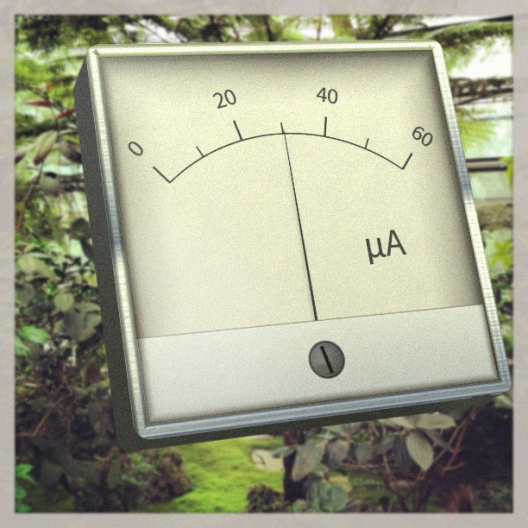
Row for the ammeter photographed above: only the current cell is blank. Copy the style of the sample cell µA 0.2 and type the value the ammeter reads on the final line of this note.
µA 30
